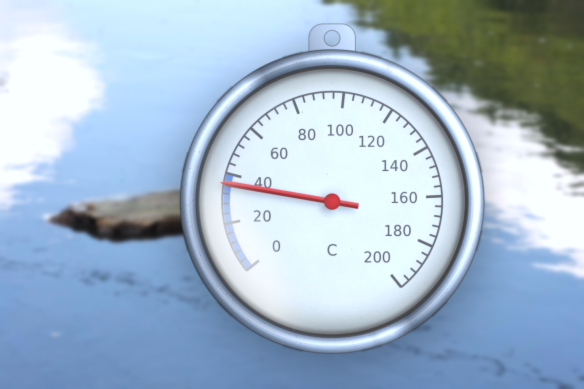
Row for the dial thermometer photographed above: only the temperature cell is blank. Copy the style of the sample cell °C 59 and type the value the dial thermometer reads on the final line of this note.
°C 36
